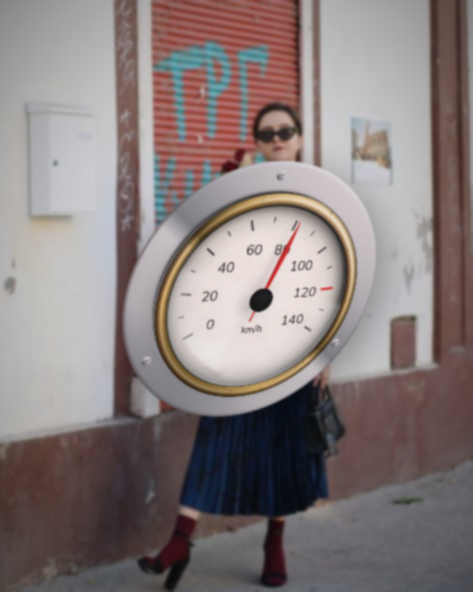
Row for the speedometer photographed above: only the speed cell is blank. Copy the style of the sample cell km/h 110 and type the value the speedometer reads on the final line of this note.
km/h 80
